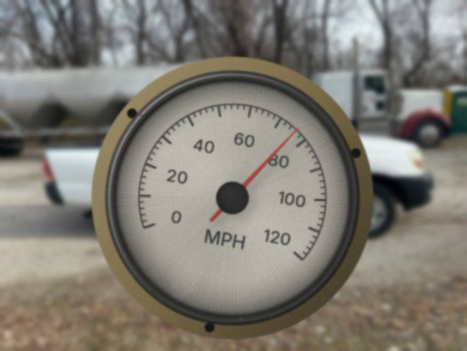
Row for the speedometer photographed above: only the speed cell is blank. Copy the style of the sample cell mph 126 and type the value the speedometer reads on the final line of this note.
mph 76
